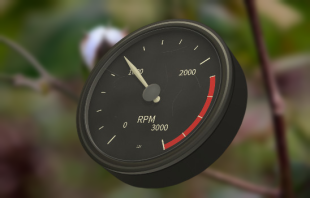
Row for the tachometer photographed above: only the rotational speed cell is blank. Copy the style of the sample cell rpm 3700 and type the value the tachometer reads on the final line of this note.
rpm 1000
